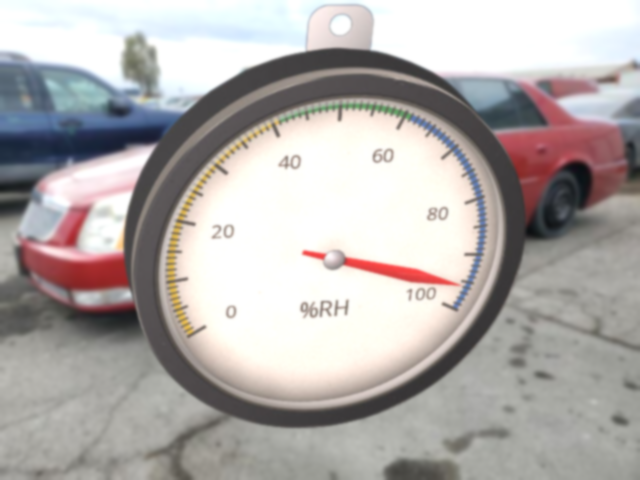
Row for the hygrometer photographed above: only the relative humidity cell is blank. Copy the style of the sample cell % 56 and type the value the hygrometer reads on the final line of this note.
% 95
